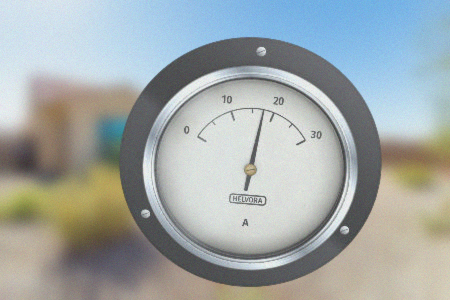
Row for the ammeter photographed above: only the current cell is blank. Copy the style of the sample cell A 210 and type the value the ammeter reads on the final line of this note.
A 17.5
